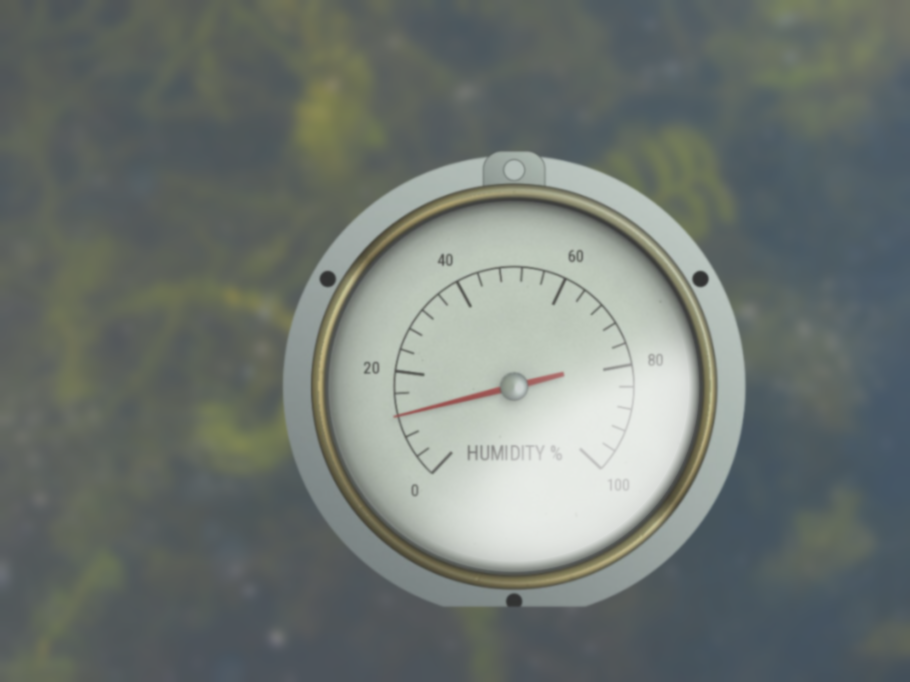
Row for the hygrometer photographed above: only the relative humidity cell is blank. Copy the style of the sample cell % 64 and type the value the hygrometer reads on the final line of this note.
% 12
